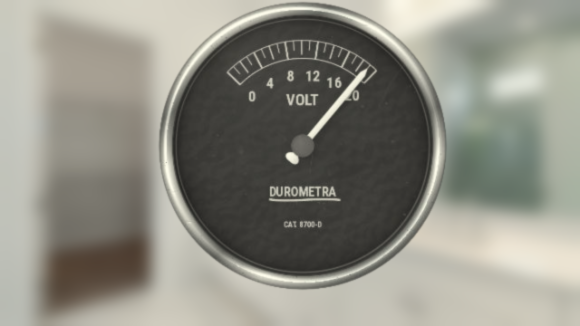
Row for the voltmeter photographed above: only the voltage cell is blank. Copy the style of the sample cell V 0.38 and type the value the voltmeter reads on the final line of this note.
V 19
